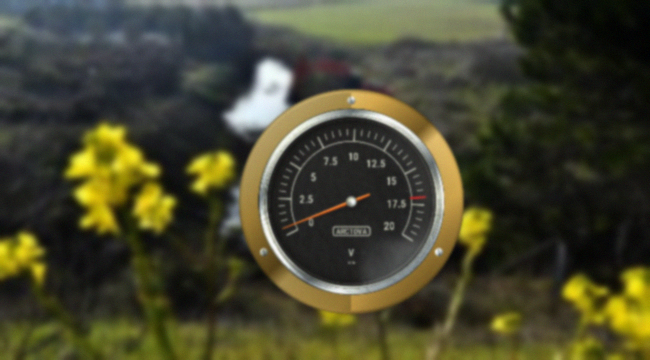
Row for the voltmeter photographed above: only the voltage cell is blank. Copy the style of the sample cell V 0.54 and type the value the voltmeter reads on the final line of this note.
V 0.5
